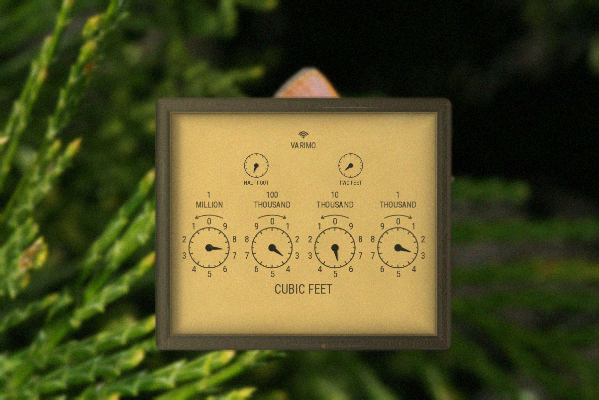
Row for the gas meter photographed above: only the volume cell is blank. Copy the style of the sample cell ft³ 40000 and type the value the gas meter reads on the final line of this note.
ft³ 735300
